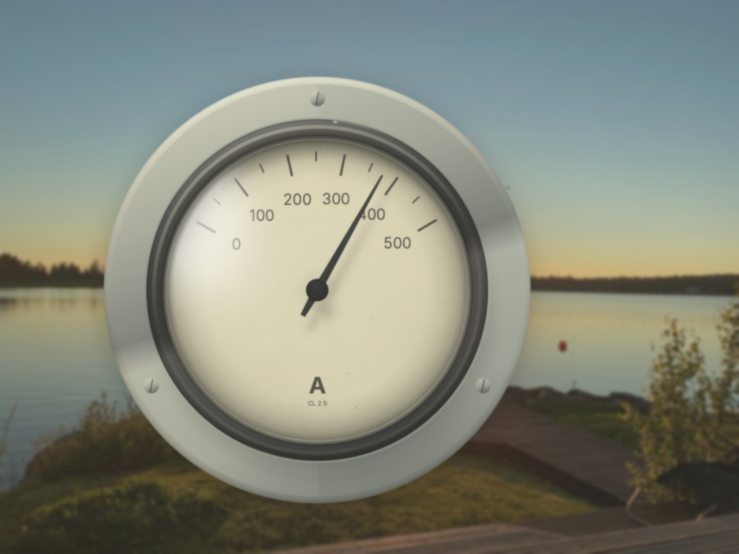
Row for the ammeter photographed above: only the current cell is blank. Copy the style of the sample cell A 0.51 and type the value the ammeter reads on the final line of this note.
A 375
